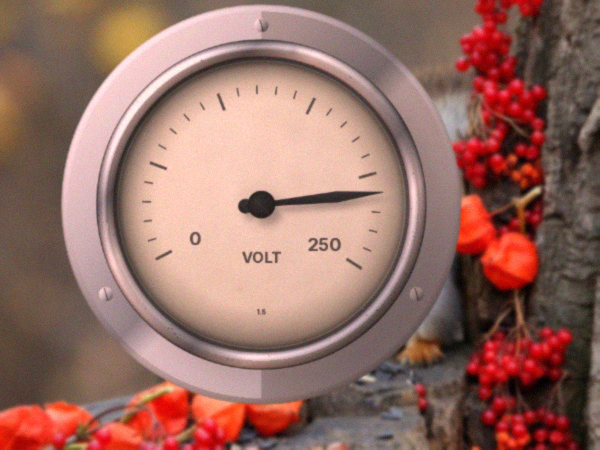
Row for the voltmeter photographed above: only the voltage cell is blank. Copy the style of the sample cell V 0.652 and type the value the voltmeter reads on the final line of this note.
V 210
